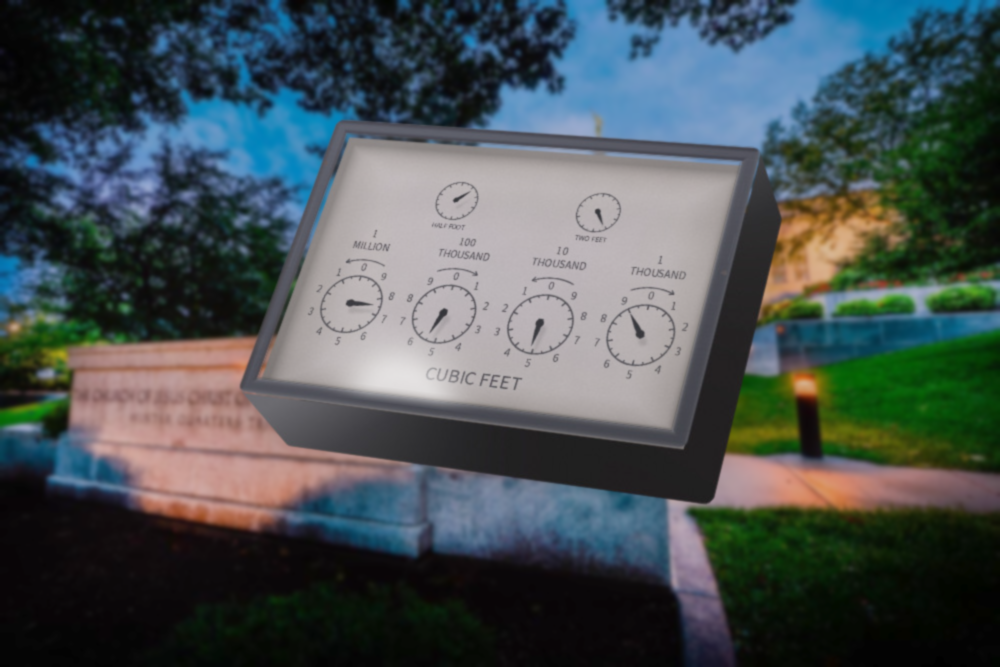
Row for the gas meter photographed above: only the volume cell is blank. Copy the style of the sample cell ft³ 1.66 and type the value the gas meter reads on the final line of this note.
ft³ 754900
